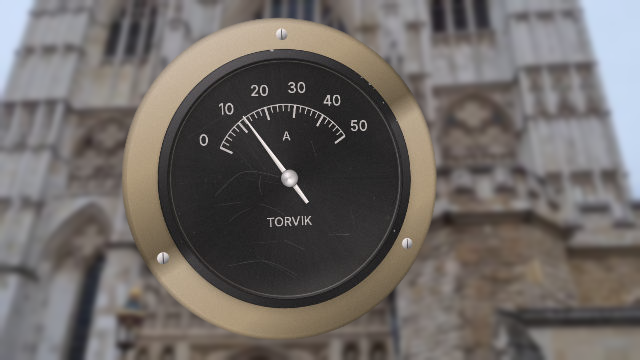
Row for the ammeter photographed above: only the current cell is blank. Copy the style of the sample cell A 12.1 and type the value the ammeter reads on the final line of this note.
A 12
